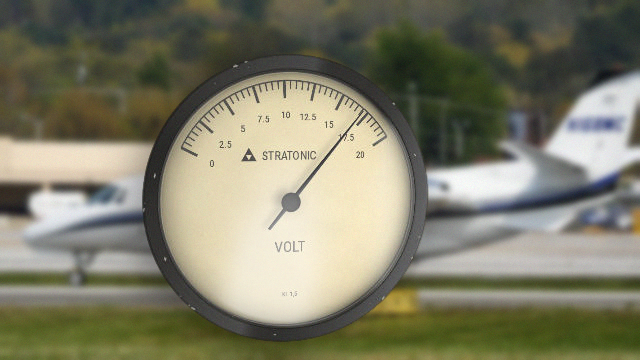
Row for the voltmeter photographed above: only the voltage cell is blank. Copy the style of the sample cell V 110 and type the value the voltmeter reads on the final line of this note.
V 17
